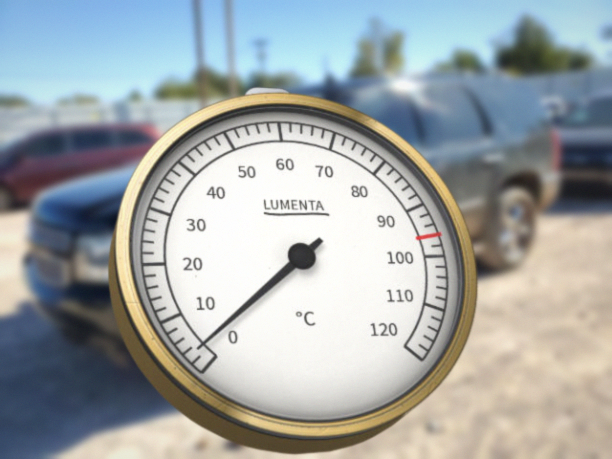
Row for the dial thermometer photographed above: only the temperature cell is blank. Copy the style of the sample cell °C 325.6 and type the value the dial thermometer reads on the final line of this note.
°C 3
